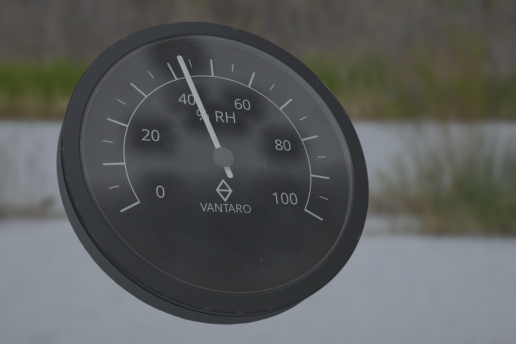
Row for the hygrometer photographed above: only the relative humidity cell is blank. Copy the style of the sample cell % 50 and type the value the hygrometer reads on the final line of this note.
% 42.5
